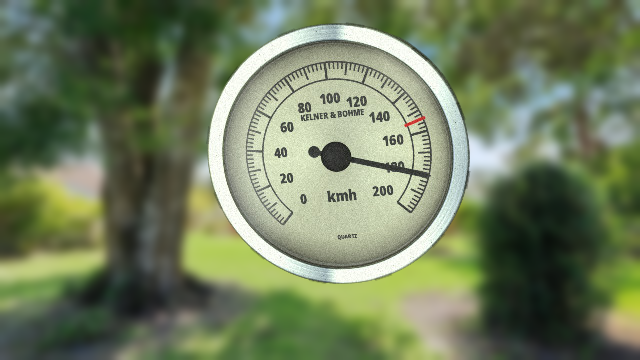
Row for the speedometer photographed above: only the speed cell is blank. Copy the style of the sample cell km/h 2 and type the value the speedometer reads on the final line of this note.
km/h 180
